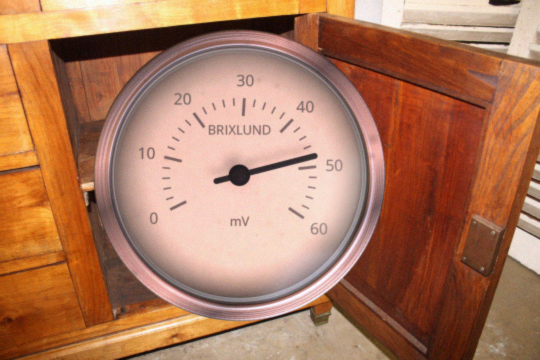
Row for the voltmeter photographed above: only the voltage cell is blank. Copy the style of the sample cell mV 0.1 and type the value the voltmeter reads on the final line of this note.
mV 48
